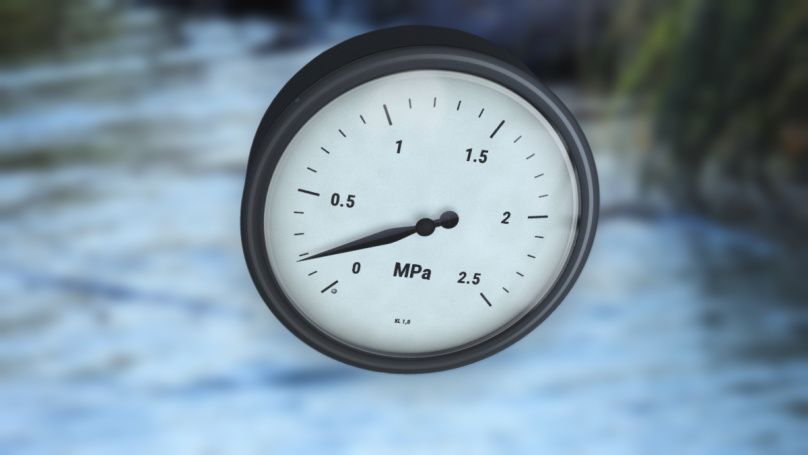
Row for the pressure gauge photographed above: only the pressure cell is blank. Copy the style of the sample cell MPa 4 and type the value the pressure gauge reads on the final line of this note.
MPa 0.2
